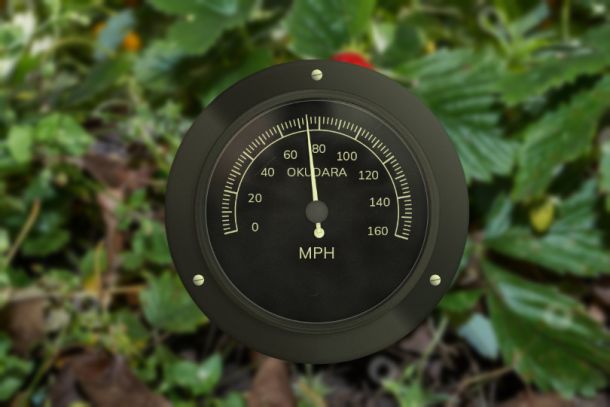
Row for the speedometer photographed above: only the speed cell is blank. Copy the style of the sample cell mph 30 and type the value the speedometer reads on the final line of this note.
mph 74
